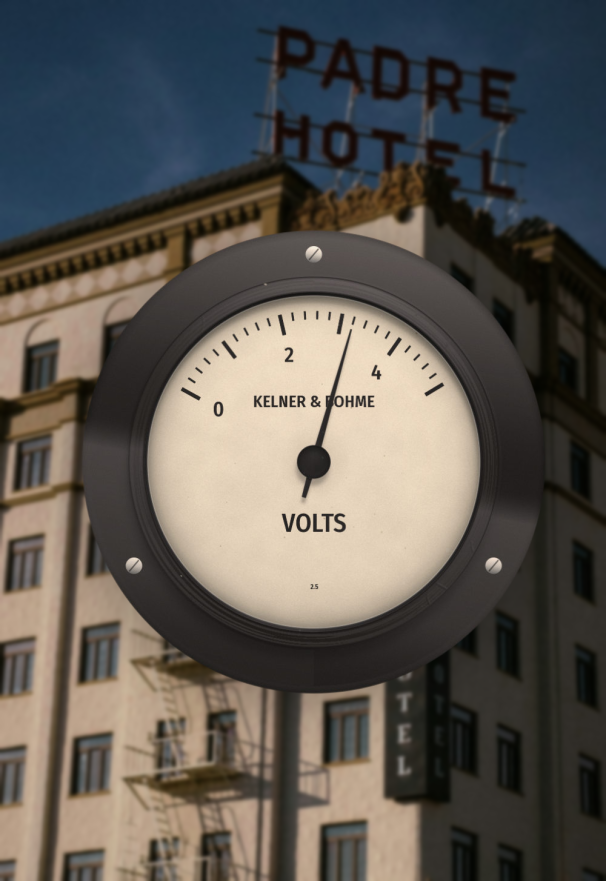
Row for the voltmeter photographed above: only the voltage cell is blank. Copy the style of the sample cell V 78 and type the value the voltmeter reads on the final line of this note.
V 3.2
